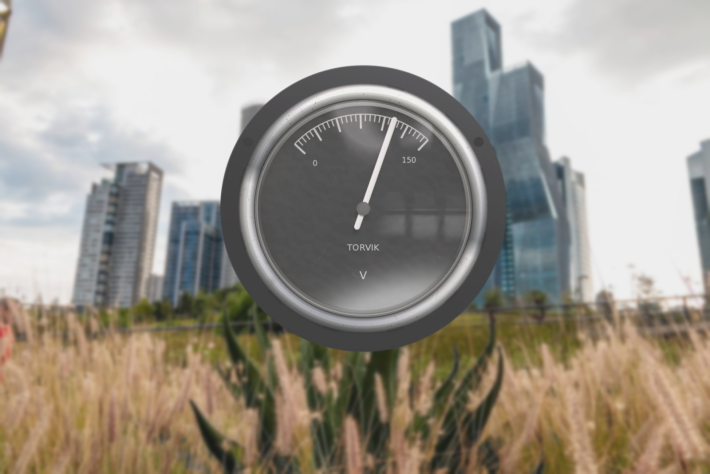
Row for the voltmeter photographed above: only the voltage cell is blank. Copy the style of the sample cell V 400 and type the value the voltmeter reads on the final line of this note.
V 110
